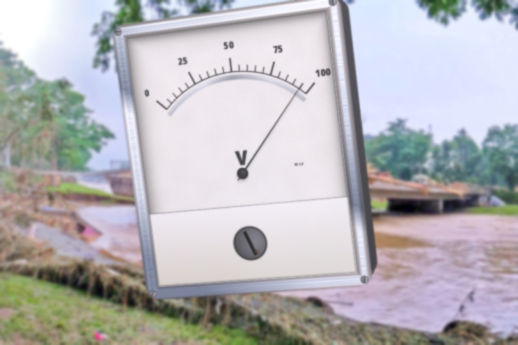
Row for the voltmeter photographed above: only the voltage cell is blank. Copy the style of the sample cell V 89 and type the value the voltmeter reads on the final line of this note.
V 95
